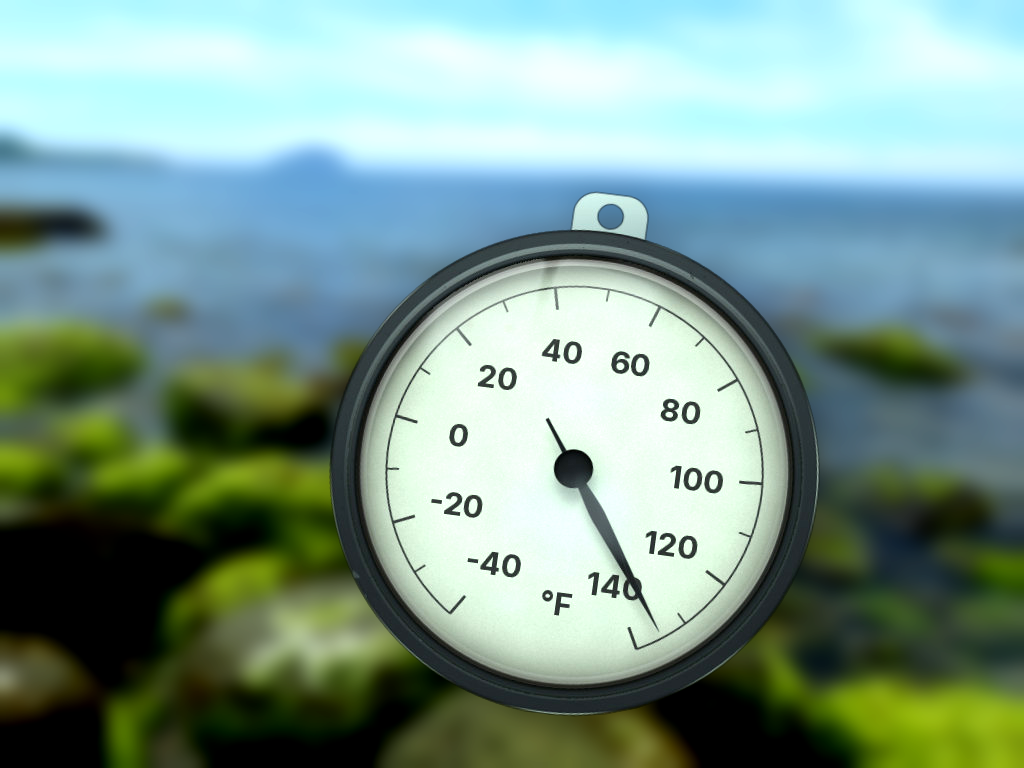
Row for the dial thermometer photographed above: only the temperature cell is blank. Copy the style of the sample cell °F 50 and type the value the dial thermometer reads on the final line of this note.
°F 135
